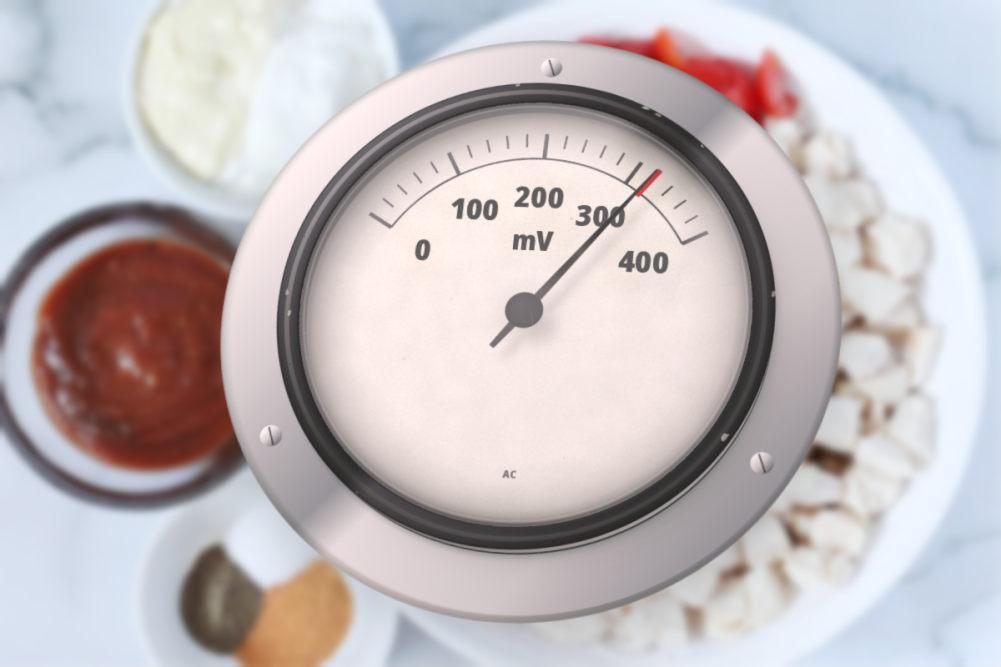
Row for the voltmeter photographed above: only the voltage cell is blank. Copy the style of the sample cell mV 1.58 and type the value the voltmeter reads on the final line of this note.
mV 320
